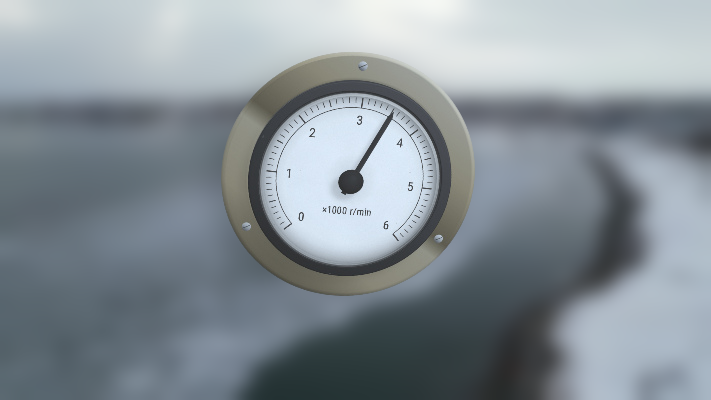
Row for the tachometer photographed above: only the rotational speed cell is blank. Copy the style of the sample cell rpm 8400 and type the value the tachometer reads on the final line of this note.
rpm 3500
